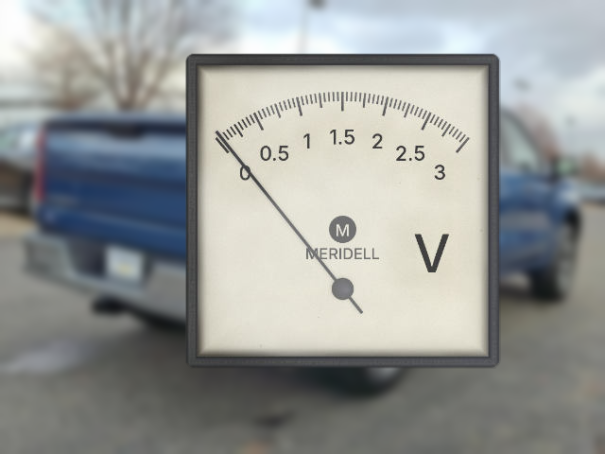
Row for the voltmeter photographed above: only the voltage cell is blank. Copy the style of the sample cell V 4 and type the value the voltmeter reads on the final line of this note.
V 0.05
